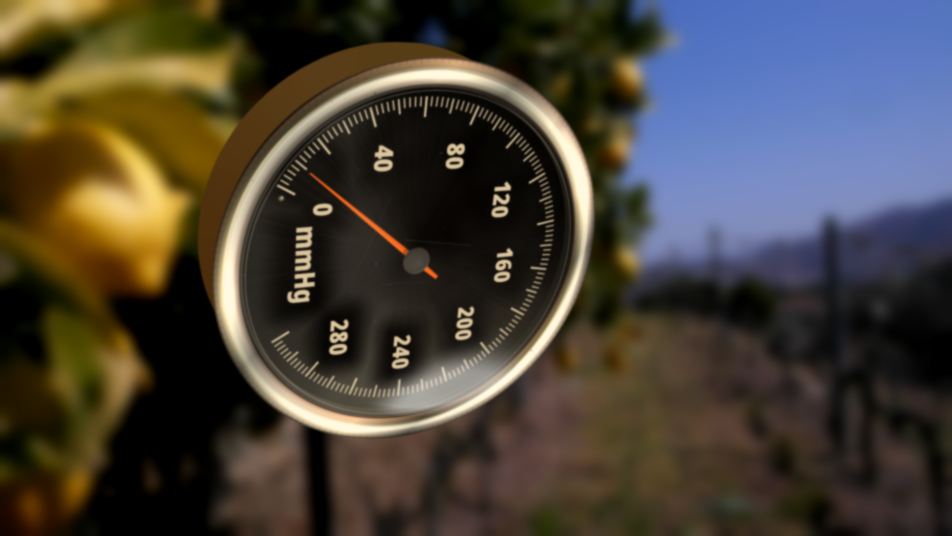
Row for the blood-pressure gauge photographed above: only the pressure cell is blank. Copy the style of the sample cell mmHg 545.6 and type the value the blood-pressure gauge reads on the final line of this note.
mmHg 10
